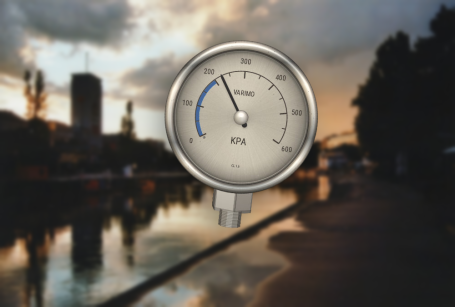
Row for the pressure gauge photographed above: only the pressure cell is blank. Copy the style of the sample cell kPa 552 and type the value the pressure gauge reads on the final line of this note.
kPa 225
